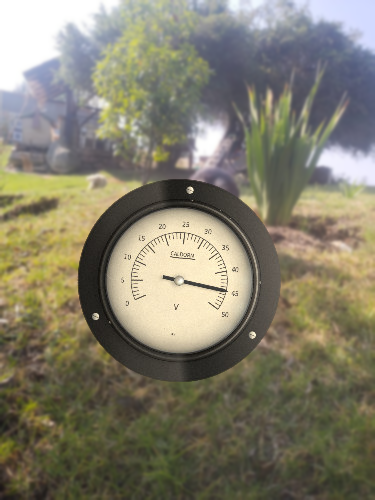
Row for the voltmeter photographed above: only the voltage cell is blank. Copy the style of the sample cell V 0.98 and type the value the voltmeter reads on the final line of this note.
V 45
